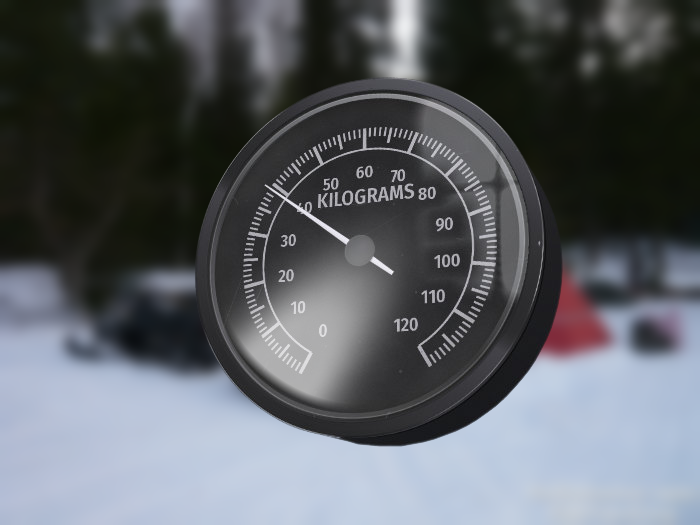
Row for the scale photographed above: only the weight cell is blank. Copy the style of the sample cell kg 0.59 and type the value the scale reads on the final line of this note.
kg 39
